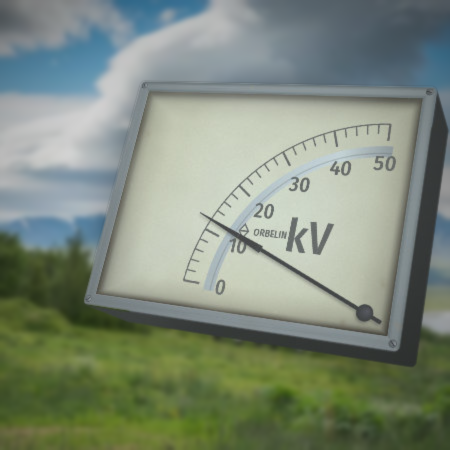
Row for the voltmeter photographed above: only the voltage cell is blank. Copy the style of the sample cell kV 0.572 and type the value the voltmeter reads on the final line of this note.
kV 12
